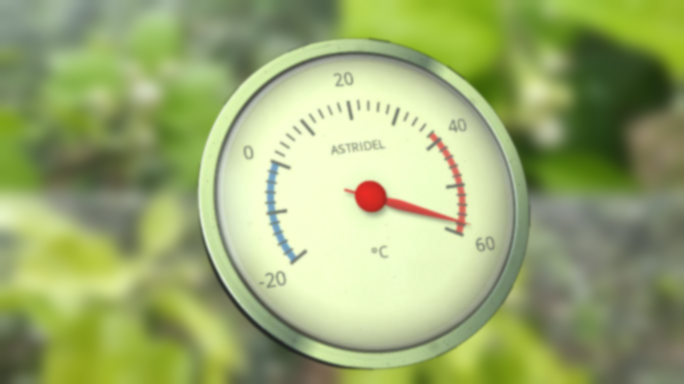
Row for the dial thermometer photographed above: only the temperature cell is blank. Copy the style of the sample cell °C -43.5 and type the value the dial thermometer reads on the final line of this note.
°C 58
